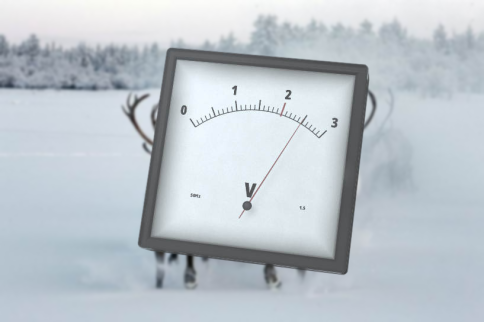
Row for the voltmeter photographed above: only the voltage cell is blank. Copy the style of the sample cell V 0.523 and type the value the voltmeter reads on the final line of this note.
V 2.5
